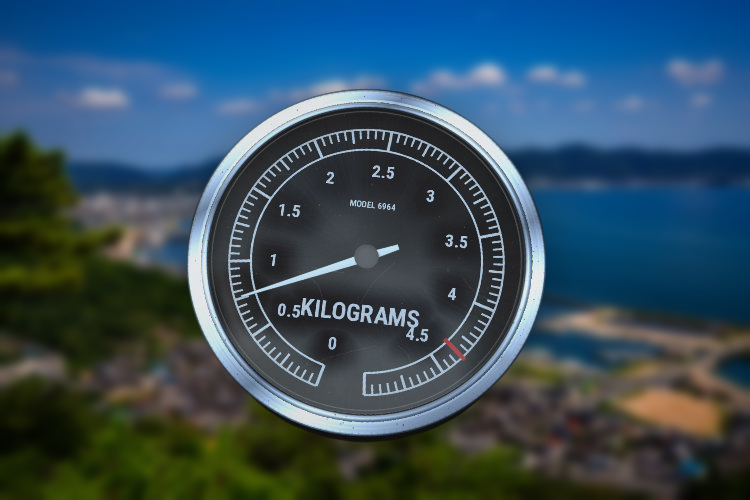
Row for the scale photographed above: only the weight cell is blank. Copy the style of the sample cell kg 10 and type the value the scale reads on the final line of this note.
kg 0.75
